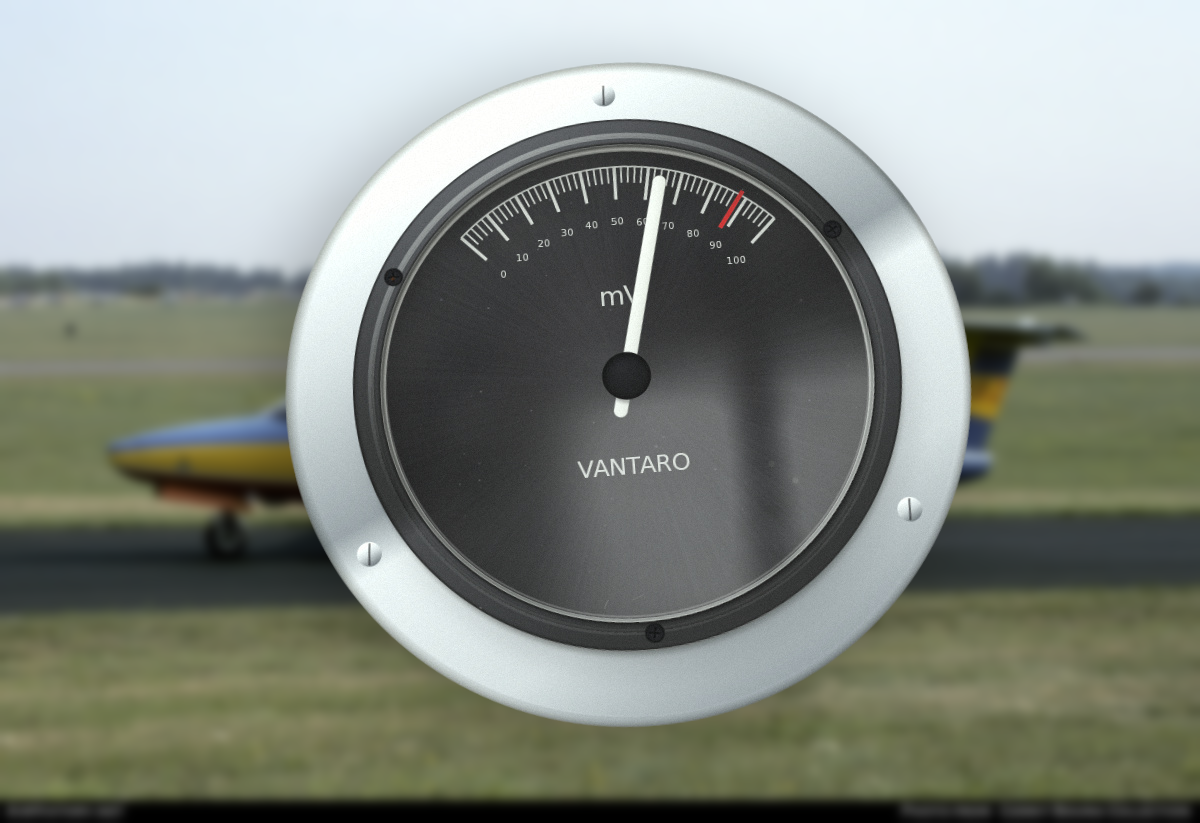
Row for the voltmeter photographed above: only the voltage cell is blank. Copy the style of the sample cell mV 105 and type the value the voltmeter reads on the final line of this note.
mV 64
